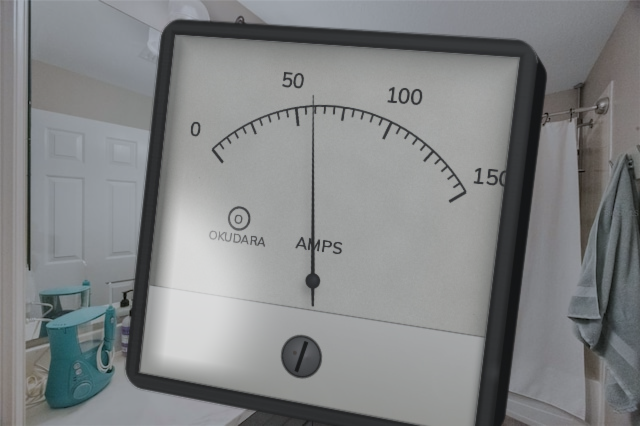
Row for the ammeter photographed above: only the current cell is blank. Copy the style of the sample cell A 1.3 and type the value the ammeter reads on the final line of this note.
A 60
